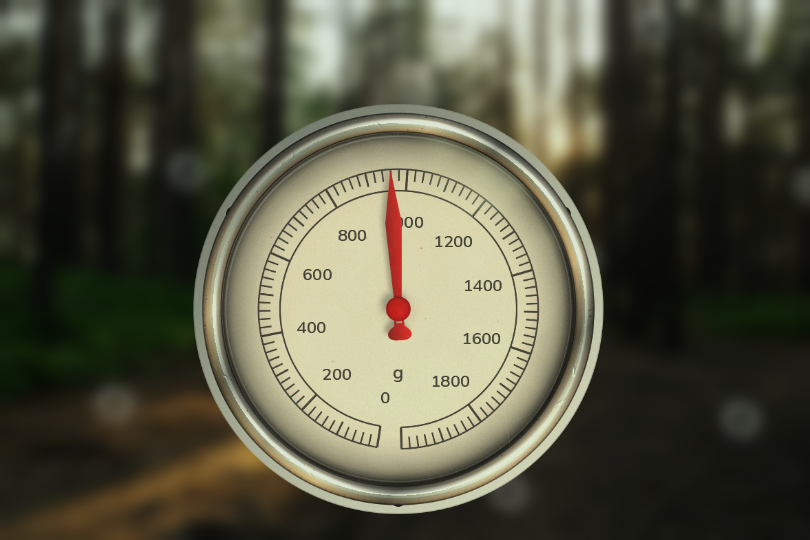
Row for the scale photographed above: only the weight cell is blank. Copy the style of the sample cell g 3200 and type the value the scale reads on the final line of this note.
g 960
